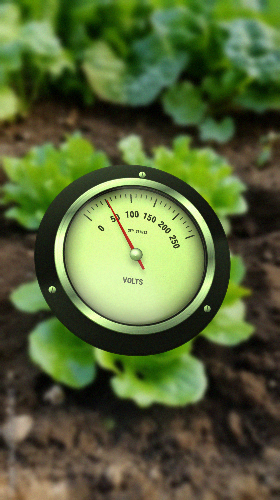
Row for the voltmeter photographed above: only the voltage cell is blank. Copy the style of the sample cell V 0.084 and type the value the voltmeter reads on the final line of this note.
V 50
